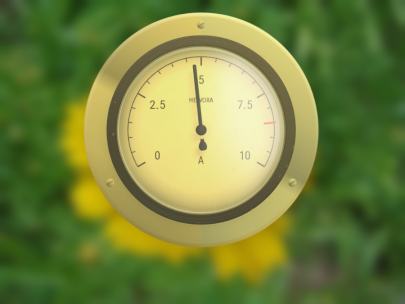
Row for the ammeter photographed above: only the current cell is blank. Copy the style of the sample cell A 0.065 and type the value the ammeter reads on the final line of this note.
A 4.75
